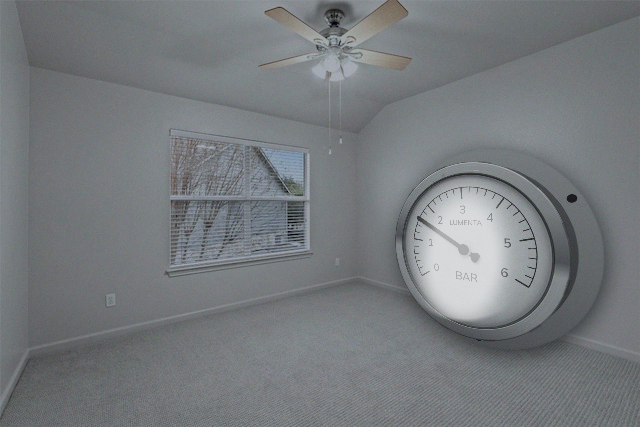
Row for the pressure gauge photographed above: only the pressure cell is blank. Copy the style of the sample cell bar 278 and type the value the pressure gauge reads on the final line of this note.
bar 1.6
